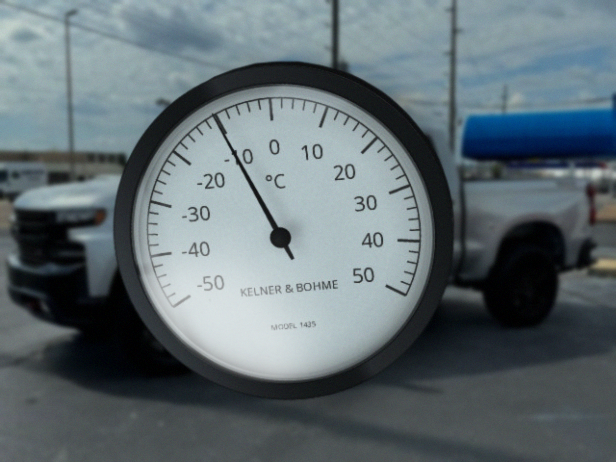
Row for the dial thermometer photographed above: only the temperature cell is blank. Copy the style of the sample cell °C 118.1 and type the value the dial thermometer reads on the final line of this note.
°C -10
